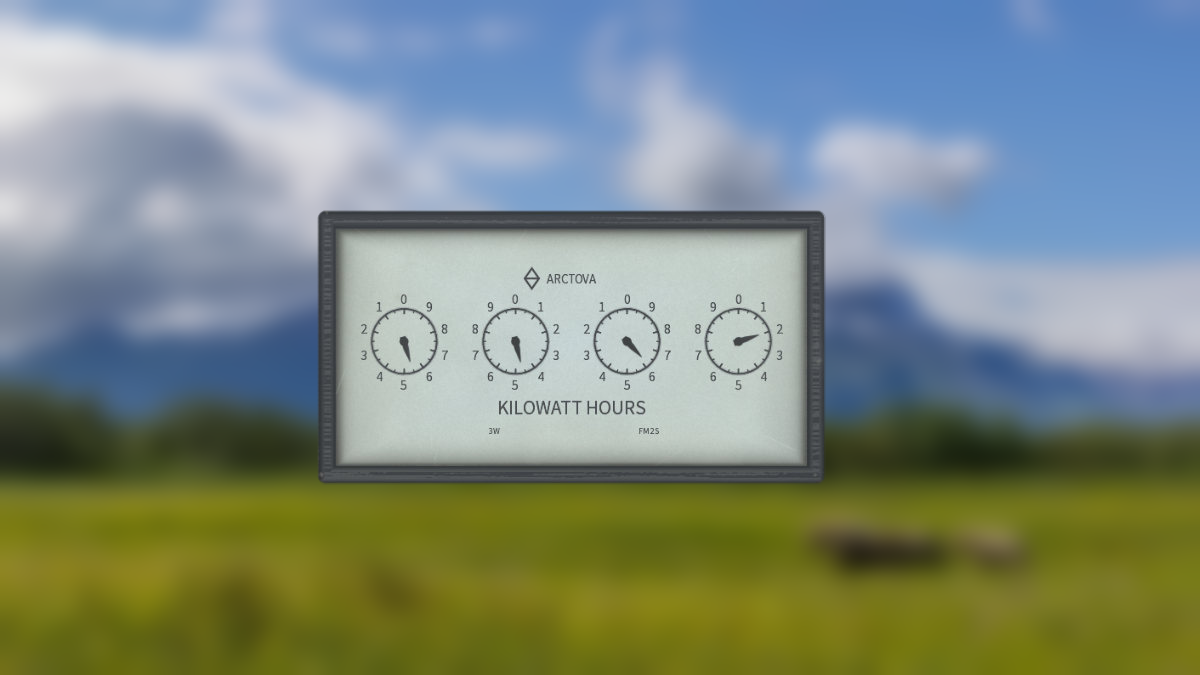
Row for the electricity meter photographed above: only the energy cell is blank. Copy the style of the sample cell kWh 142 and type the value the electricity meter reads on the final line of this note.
kWh 5462
